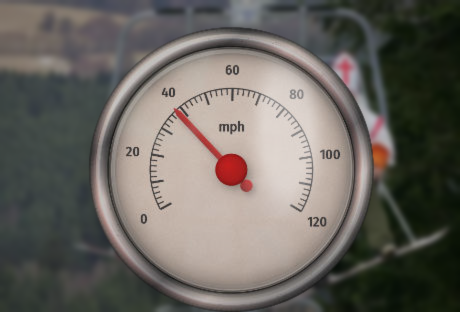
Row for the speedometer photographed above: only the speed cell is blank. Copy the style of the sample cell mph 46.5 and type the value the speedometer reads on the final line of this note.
mph 38
